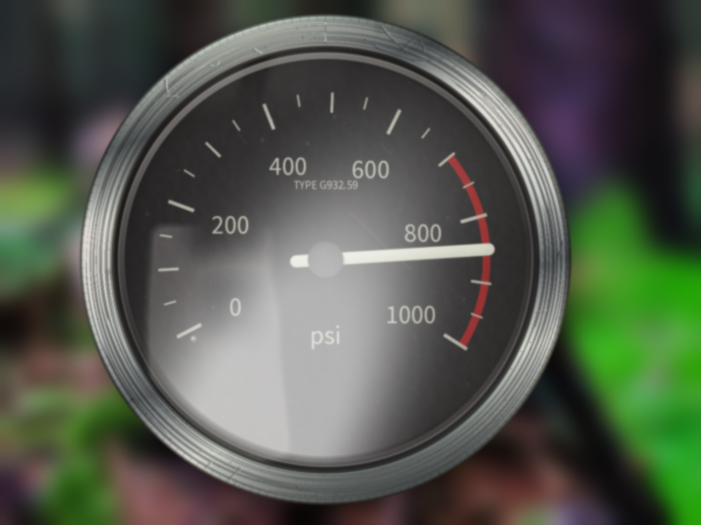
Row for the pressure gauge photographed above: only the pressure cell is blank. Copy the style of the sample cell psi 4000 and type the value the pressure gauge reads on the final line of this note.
psi 850
